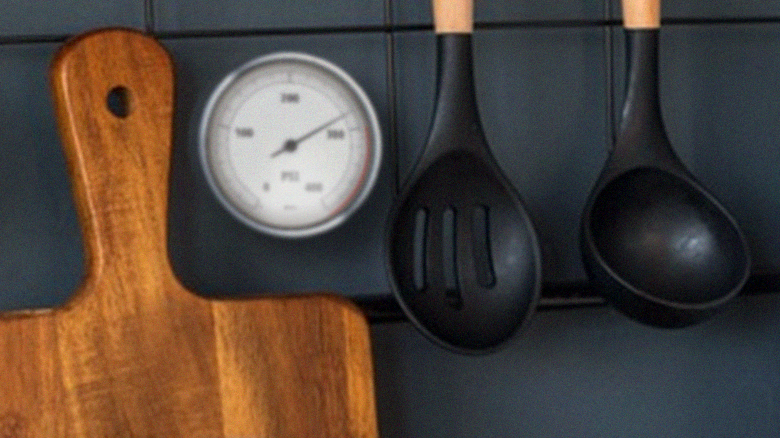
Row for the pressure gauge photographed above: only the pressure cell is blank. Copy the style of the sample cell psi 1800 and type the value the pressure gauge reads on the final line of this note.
psi 280
